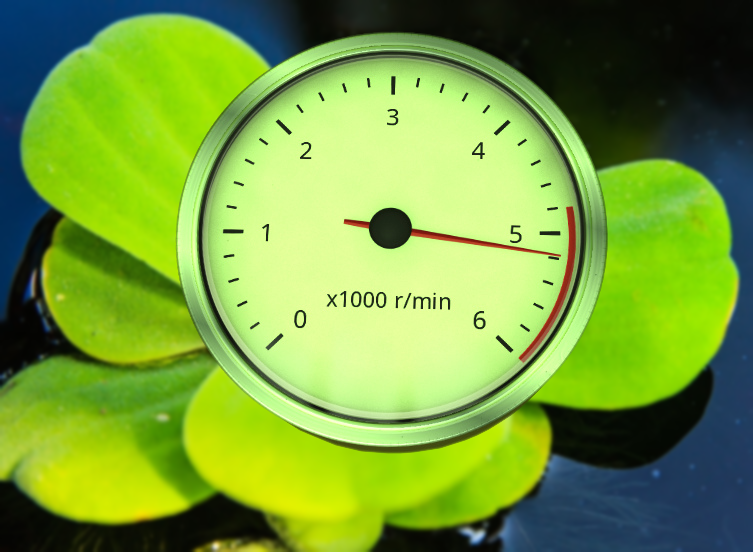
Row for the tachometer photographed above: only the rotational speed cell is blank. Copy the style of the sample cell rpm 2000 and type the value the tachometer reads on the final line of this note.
rpm 5200
